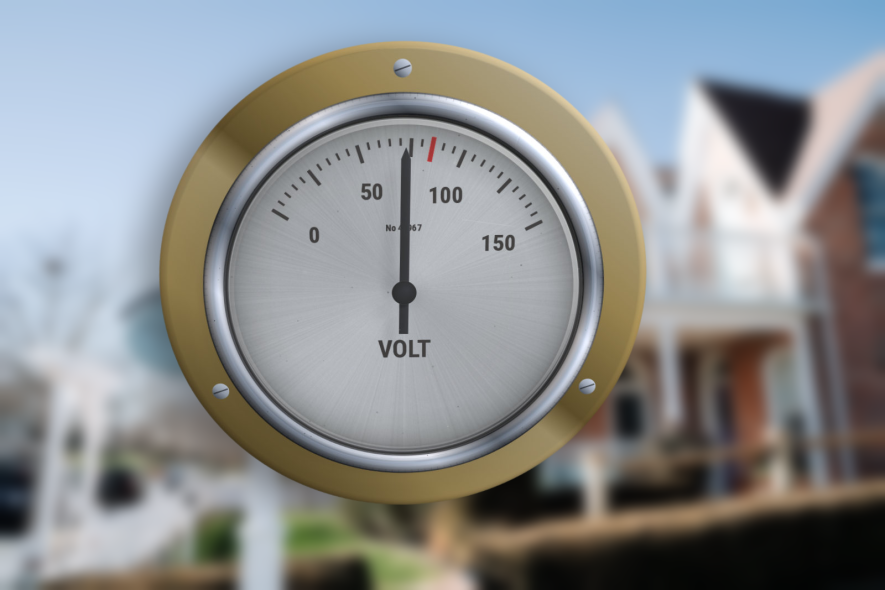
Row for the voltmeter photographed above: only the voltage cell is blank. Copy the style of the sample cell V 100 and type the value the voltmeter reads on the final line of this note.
V 72.5
